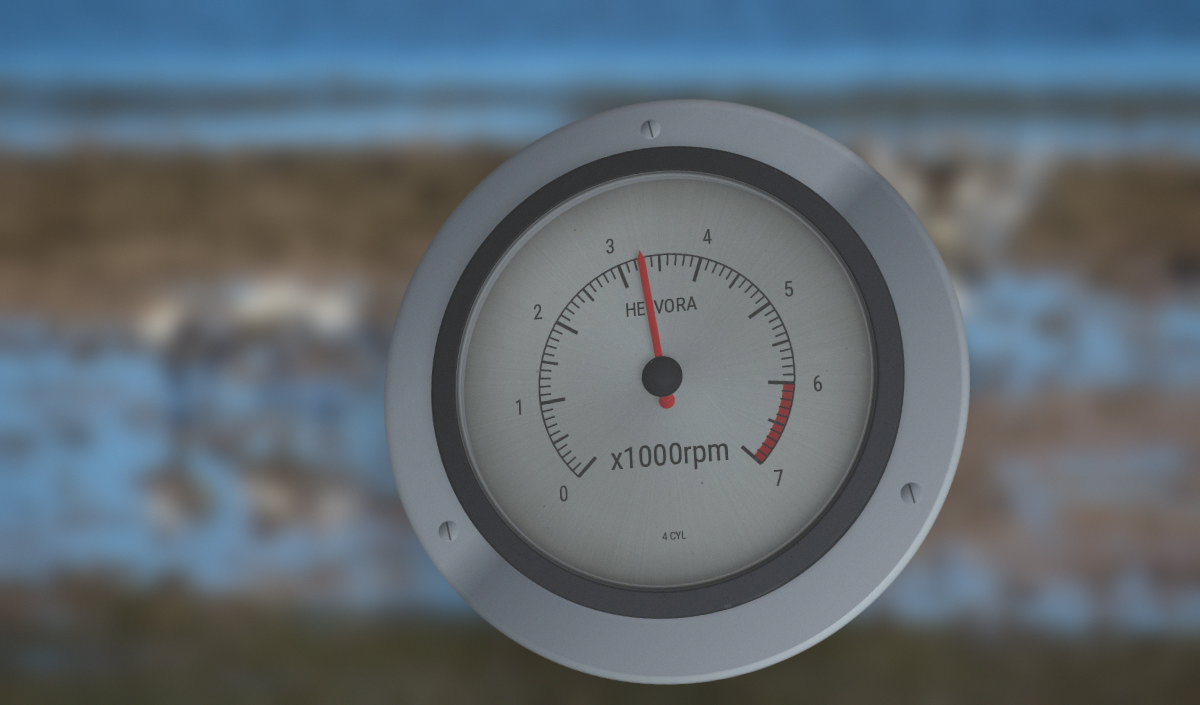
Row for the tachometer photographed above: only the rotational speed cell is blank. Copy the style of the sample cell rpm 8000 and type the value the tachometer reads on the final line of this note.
rpm 3300
